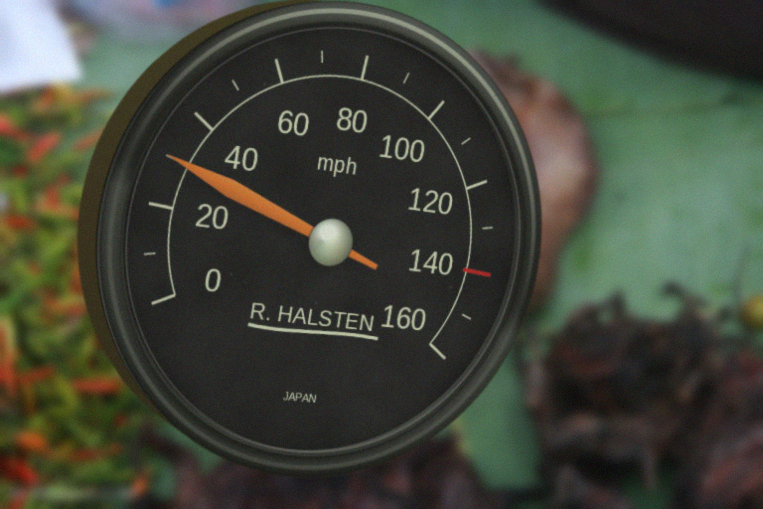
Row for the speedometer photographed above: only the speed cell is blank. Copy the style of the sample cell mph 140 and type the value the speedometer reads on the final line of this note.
mph 30
